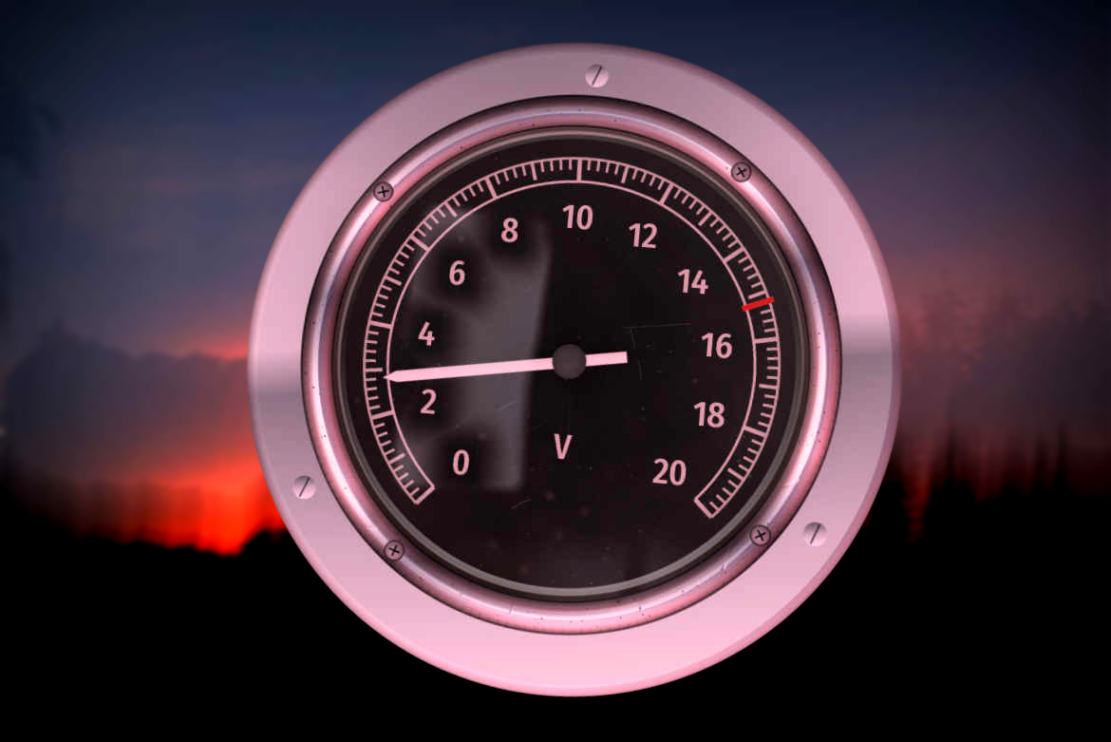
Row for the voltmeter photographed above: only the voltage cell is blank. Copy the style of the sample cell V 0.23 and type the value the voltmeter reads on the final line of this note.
V 2.8
